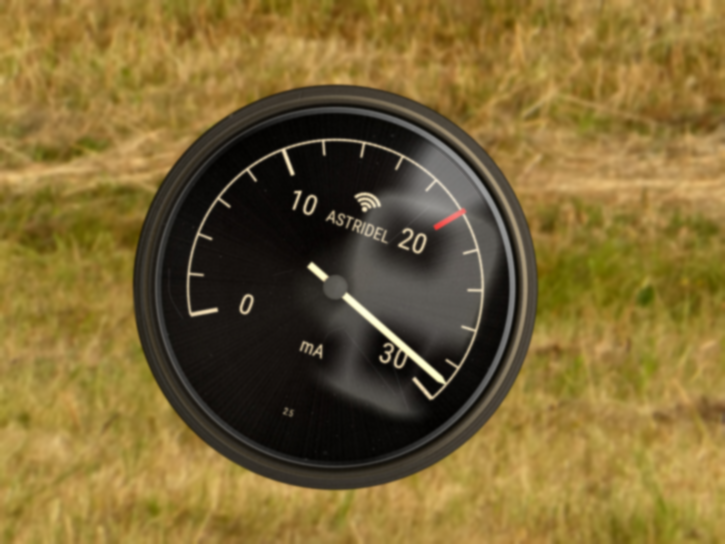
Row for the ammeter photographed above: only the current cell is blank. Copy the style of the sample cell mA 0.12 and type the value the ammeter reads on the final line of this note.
mA 29
